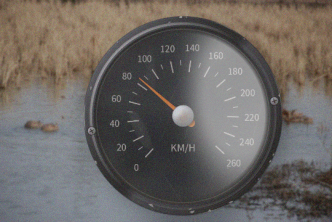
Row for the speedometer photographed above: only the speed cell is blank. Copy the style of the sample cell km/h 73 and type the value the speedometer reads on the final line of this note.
km/h 85
